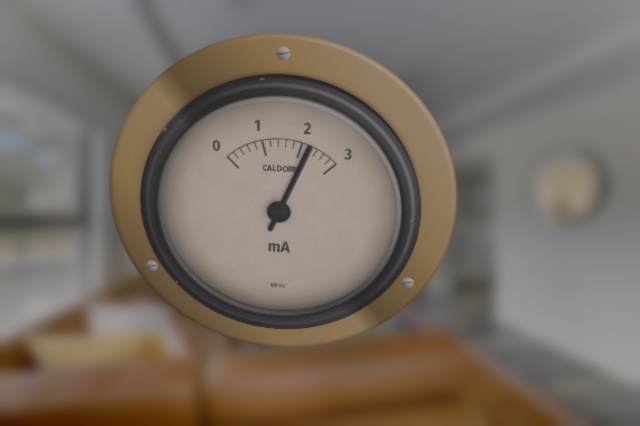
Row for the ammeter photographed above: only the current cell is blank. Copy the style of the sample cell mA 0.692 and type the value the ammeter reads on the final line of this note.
mA 2.2
